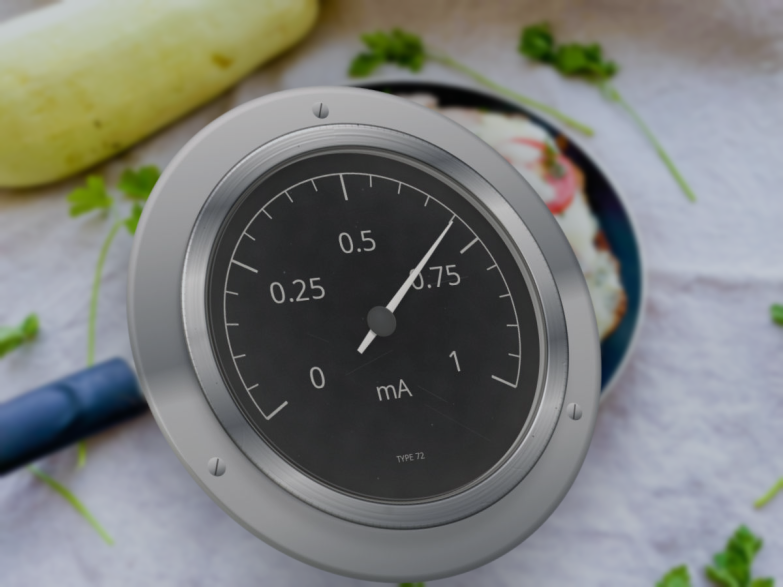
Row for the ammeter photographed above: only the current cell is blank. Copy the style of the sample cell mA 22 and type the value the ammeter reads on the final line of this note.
mA 0.7
